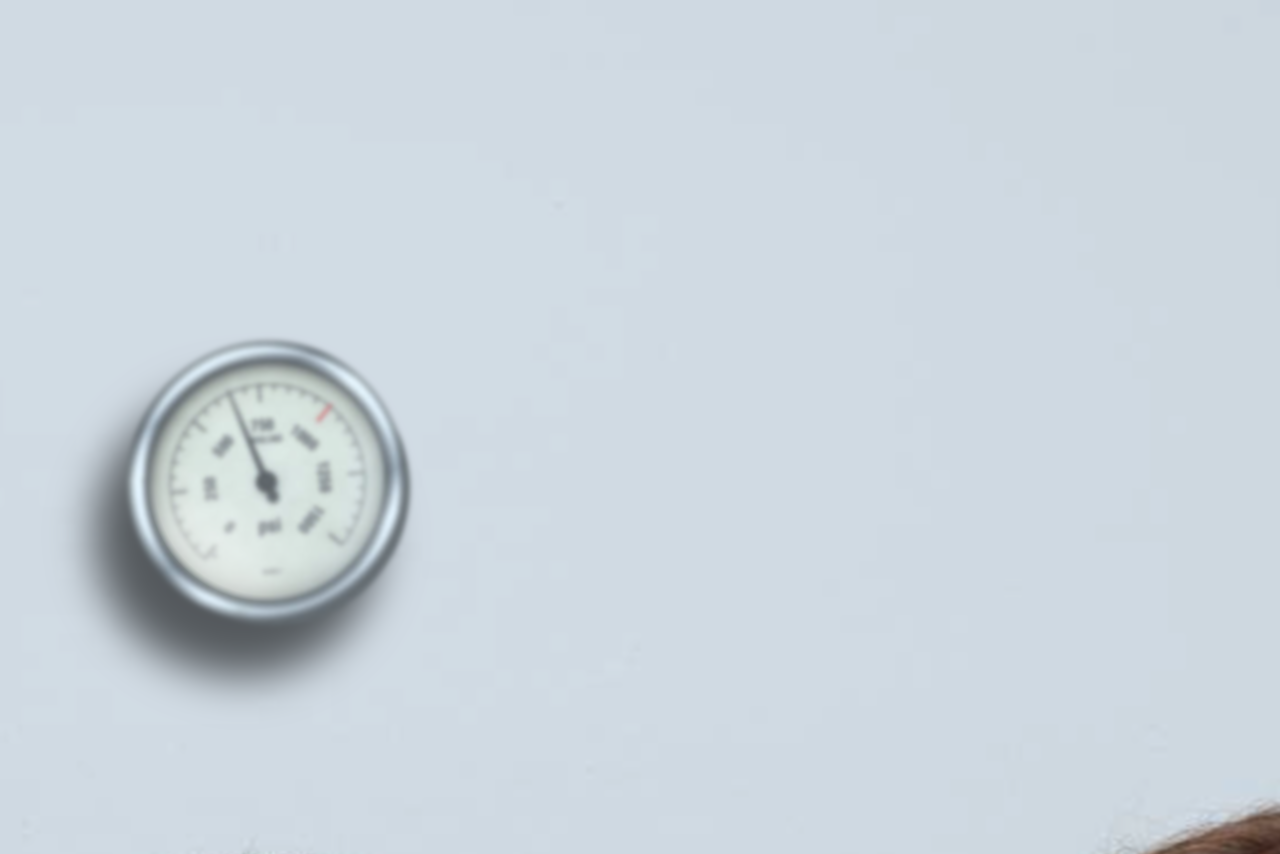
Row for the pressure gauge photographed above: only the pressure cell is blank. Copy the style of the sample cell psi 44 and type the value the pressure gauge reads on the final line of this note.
psi 650
